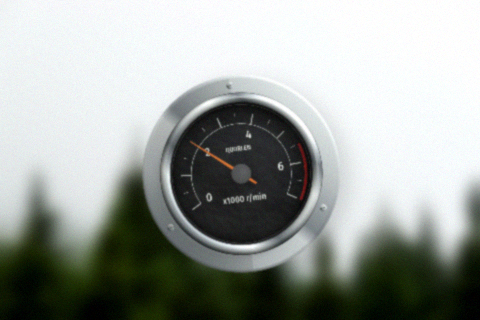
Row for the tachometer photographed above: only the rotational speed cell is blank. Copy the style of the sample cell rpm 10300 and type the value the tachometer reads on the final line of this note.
rpm 2000
